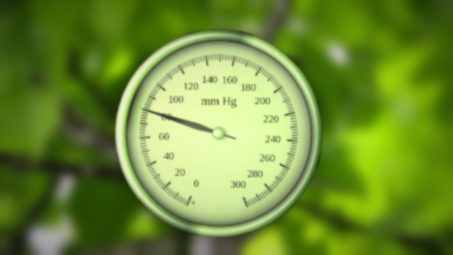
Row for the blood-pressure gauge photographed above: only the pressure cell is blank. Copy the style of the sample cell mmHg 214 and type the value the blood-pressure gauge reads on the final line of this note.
mmHg 80
